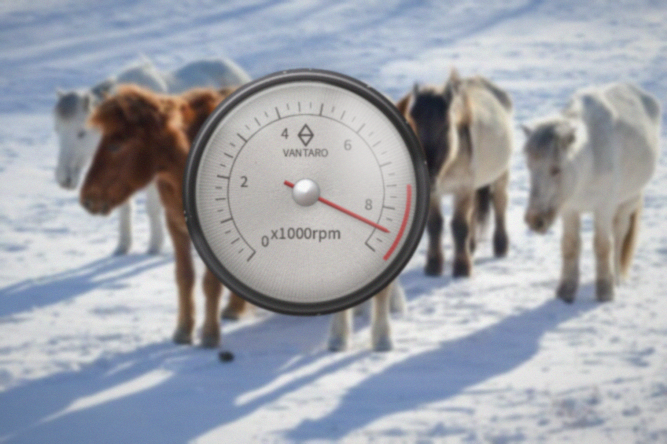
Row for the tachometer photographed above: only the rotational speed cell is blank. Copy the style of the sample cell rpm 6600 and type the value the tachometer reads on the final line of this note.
rpm 8500
